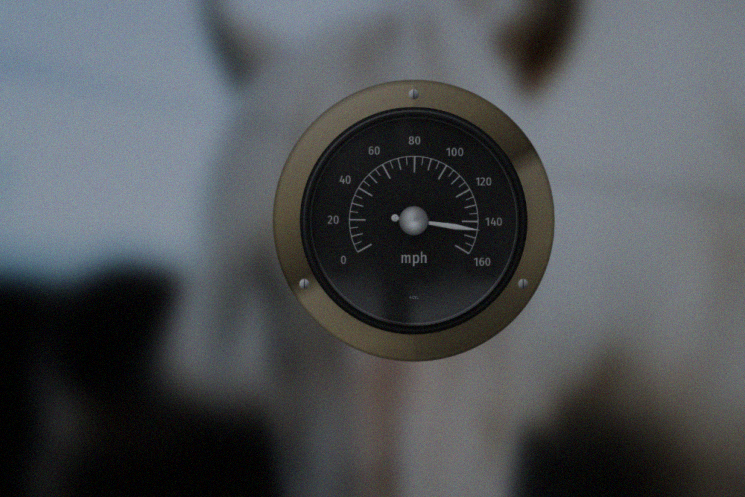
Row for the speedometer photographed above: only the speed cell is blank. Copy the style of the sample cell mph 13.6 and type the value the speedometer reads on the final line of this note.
mph 145
